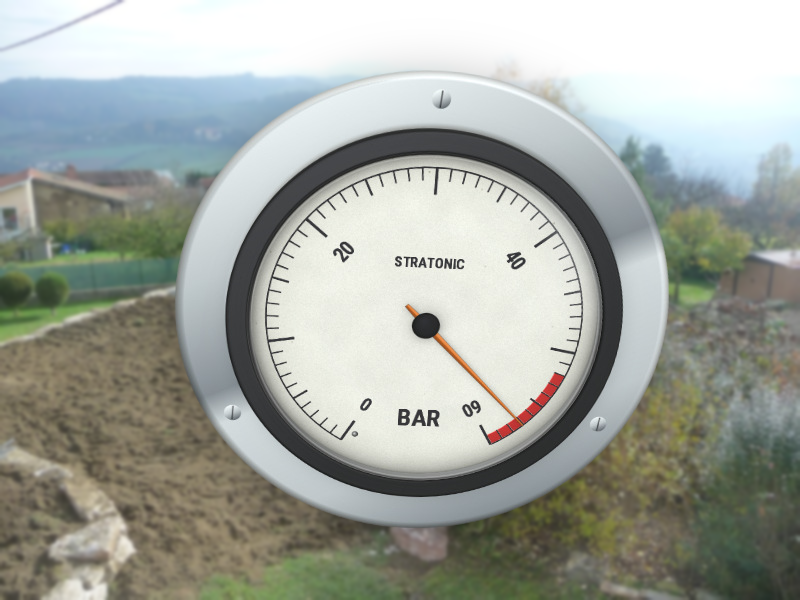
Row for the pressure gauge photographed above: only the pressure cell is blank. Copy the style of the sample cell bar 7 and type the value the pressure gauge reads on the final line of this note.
bar 57
